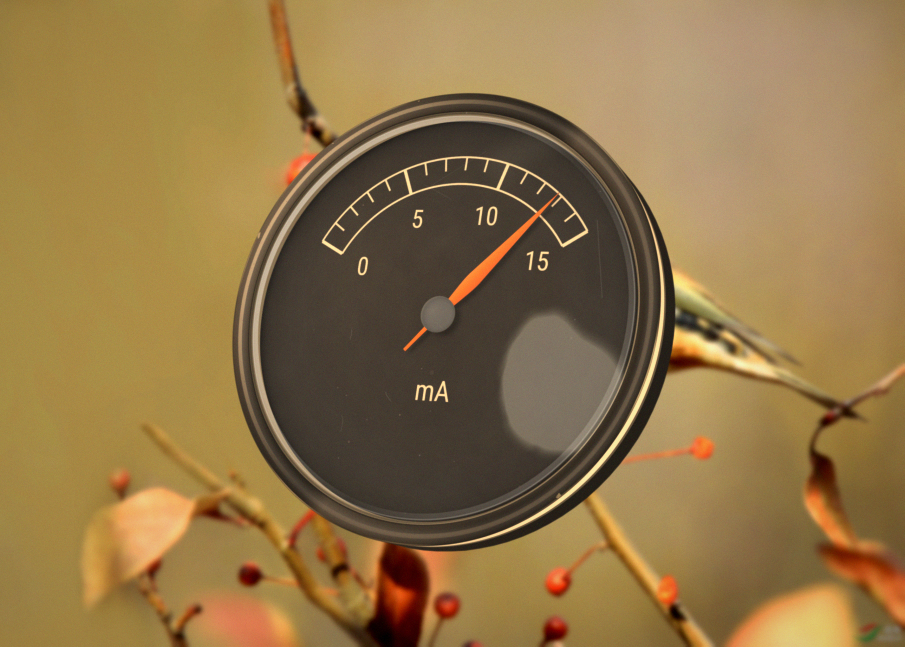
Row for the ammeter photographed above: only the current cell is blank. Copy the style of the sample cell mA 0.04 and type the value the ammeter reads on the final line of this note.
mA 13
